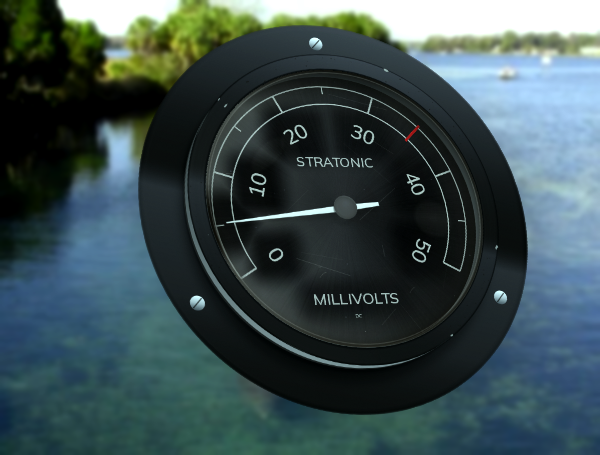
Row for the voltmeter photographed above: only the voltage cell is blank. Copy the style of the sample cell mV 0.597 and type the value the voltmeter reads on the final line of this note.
mV 5
